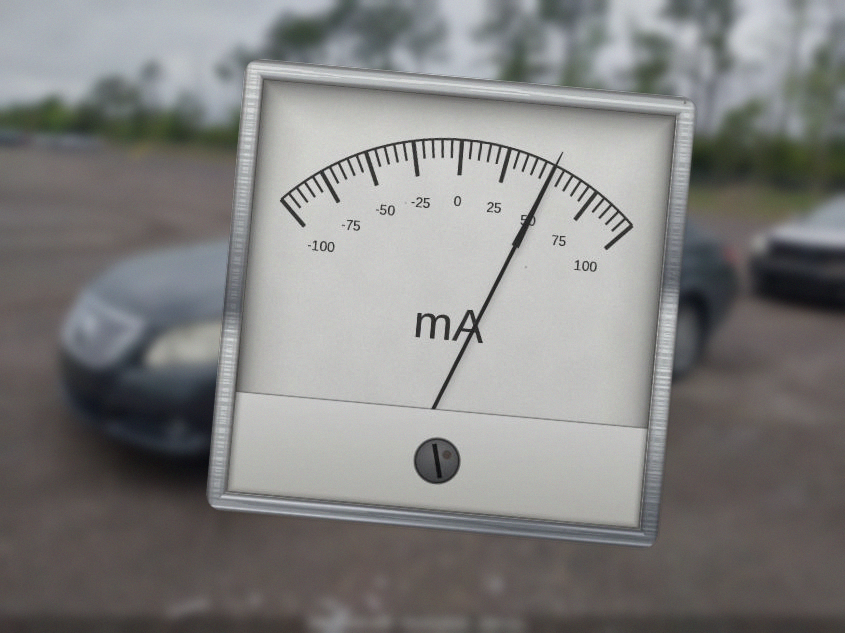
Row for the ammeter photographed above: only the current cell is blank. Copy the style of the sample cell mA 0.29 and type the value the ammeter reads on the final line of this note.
mA 50
